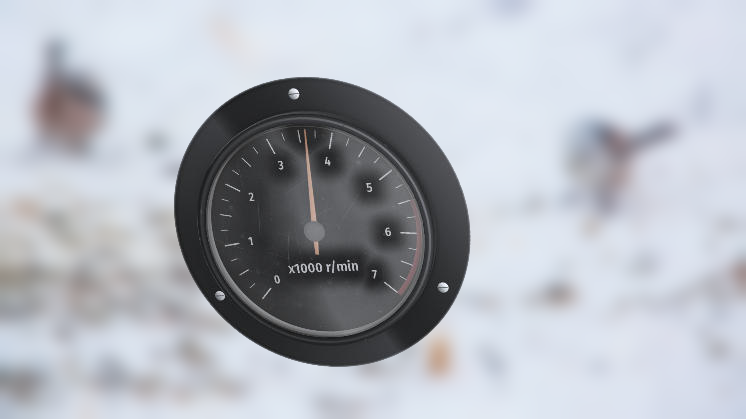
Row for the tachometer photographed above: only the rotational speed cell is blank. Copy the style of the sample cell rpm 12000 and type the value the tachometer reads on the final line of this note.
rpm 3625
